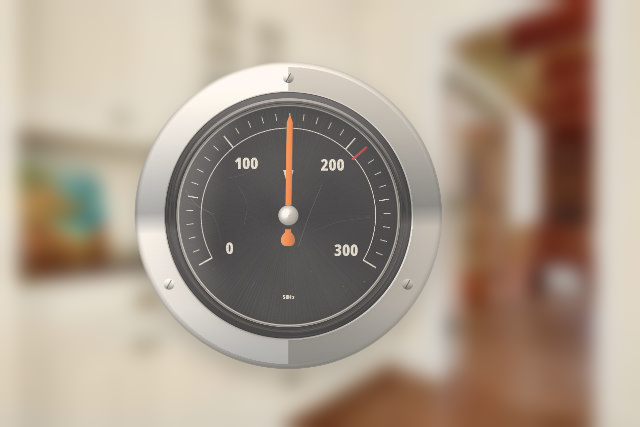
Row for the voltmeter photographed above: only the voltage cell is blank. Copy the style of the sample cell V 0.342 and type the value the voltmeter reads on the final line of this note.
V 150
